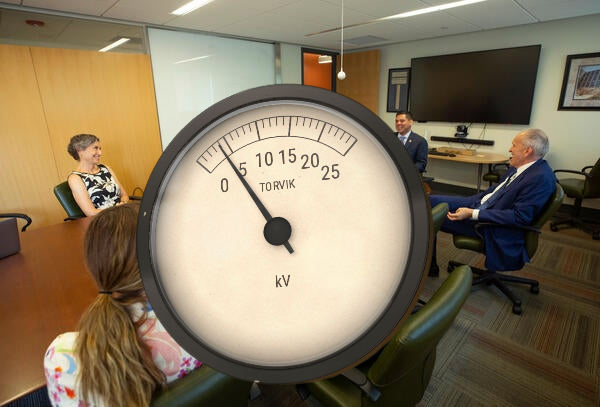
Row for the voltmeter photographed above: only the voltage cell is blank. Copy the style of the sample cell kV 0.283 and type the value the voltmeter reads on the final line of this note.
kV 4
